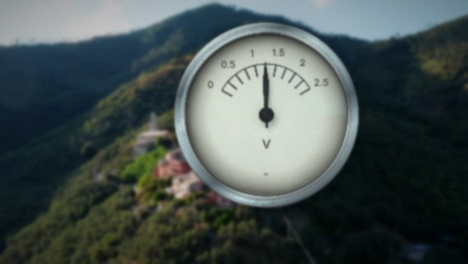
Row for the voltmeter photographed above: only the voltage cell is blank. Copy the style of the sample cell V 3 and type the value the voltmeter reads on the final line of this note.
V 1.25
